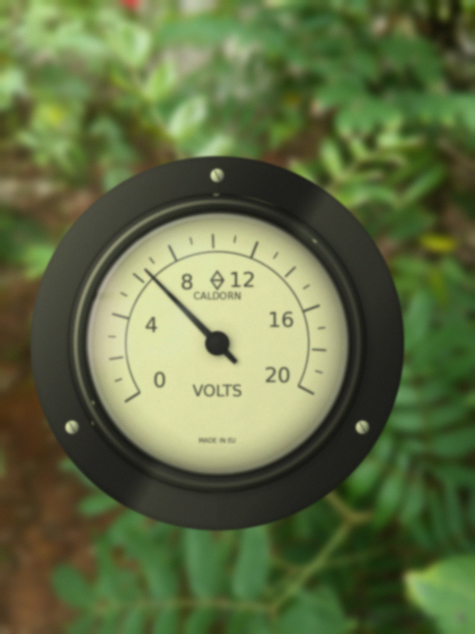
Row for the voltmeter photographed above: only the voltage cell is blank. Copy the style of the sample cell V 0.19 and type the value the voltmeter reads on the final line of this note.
V 6.5
